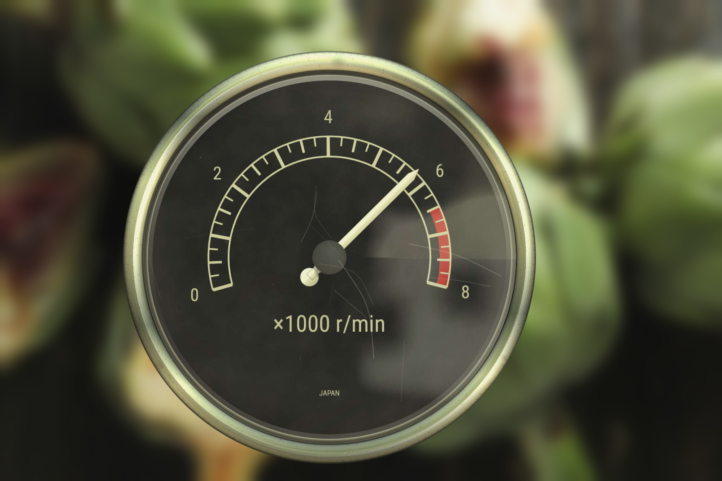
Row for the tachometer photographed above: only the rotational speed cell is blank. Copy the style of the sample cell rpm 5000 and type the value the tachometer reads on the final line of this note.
rpm 5750
